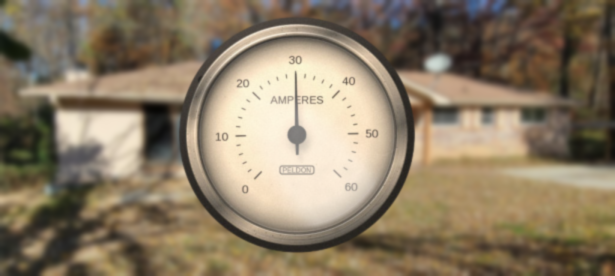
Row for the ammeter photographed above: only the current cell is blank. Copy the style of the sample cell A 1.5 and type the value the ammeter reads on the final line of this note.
A 30
